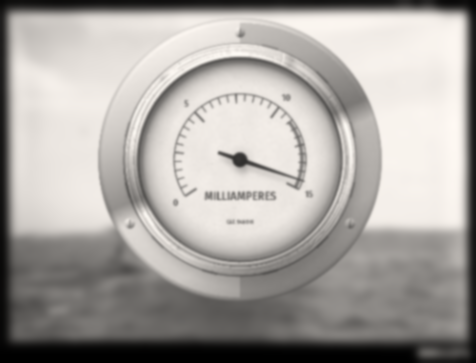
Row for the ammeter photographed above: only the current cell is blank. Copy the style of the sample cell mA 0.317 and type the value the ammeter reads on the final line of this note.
mA 14.5
